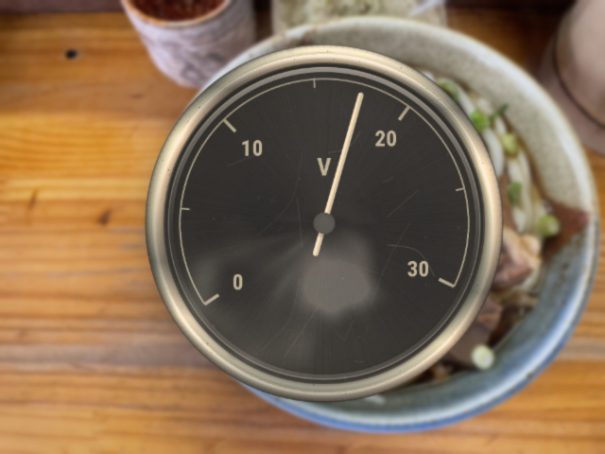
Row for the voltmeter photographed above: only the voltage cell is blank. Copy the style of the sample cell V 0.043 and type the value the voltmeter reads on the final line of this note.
V 17.5
